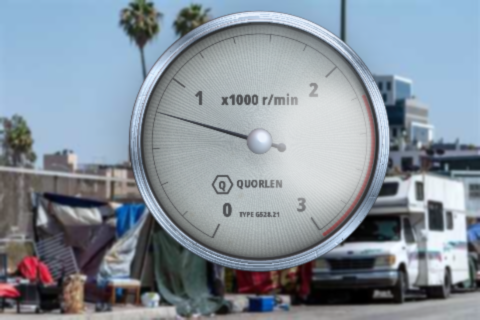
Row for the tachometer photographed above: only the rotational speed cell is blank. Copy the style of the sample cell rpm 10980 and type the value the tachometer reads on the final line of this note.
rpm 800
